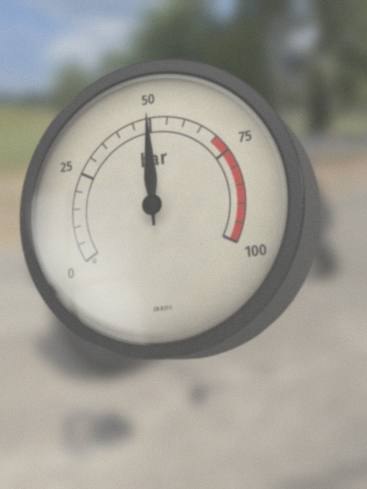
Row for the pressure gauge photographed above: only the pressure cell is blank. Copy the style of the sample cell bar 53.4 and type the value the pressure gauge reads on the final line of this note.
bar 50
